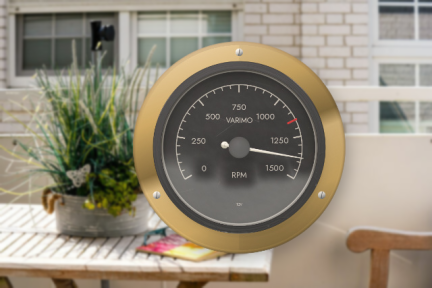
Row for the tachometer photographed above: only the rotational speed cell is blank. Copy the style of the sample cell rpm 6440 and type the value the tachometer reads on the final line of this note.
rpm 1375
